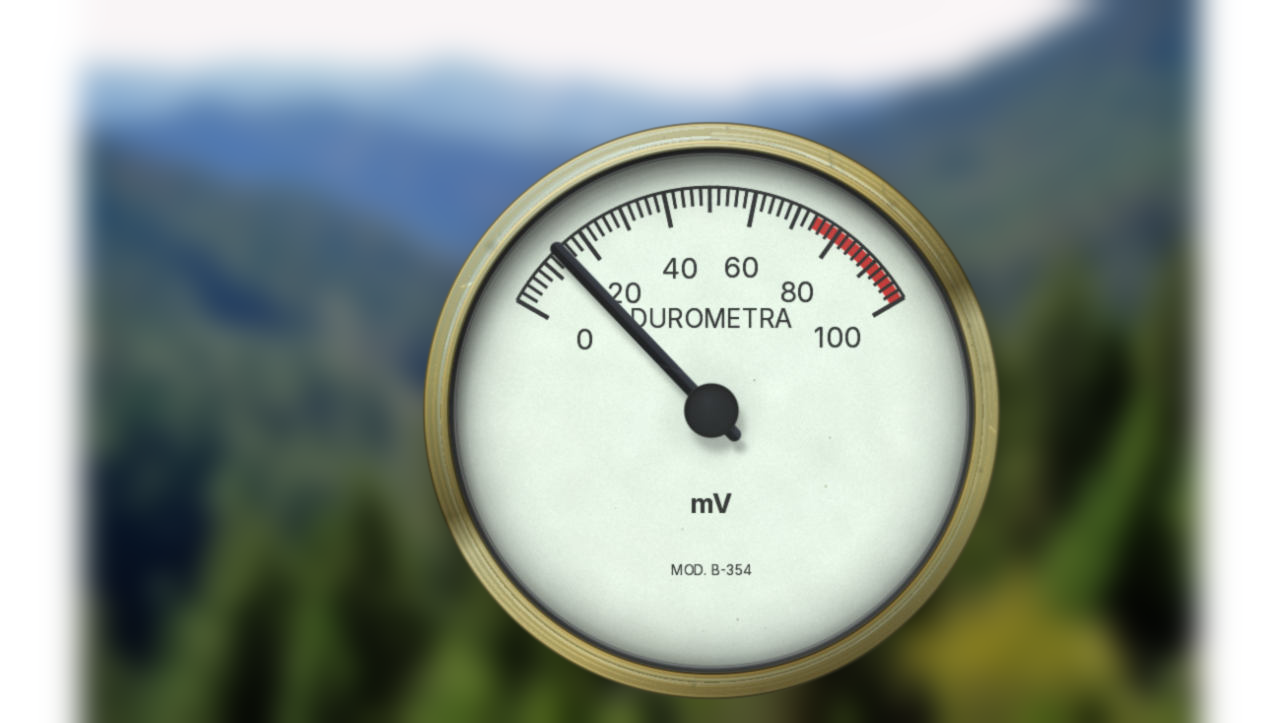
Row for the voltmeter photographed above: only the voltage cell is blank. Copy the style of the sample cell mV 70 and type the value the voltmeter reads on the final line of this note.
mV 14
